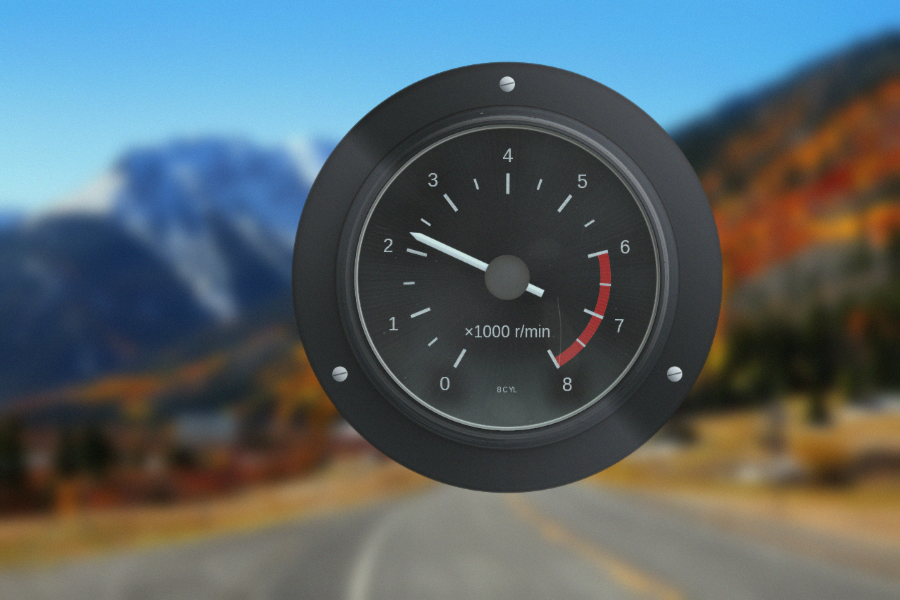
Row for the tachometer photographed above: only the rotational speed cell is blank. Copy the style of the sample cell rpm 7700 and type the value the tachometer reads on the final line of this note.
rpm 2250
